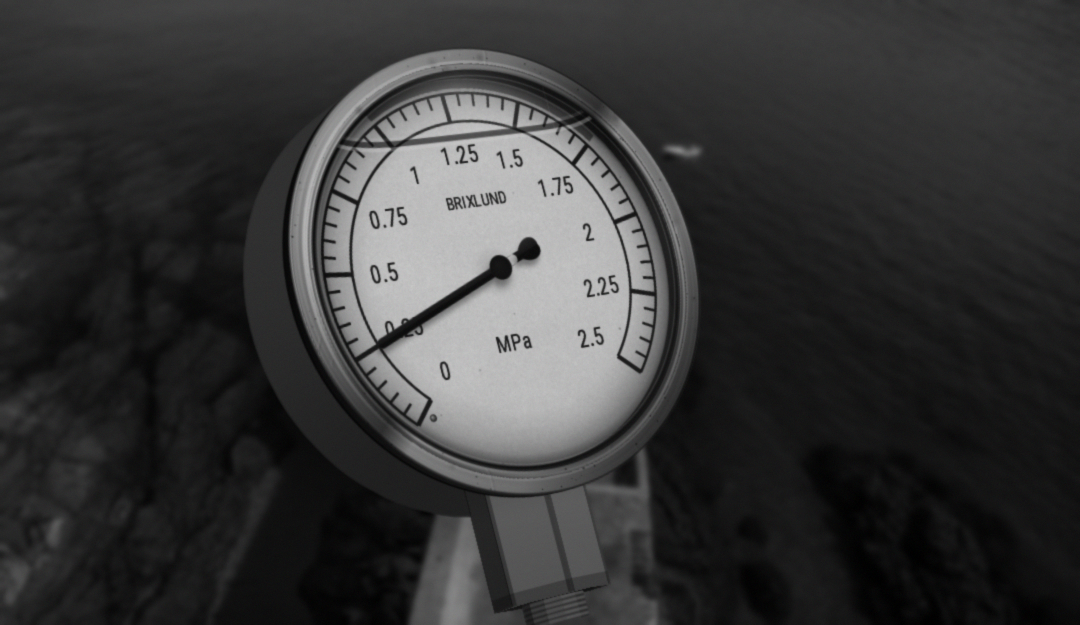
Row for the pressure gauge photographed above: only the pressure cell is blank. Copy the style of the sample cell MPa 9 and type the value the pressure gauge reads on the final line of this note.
MPa 0.25
